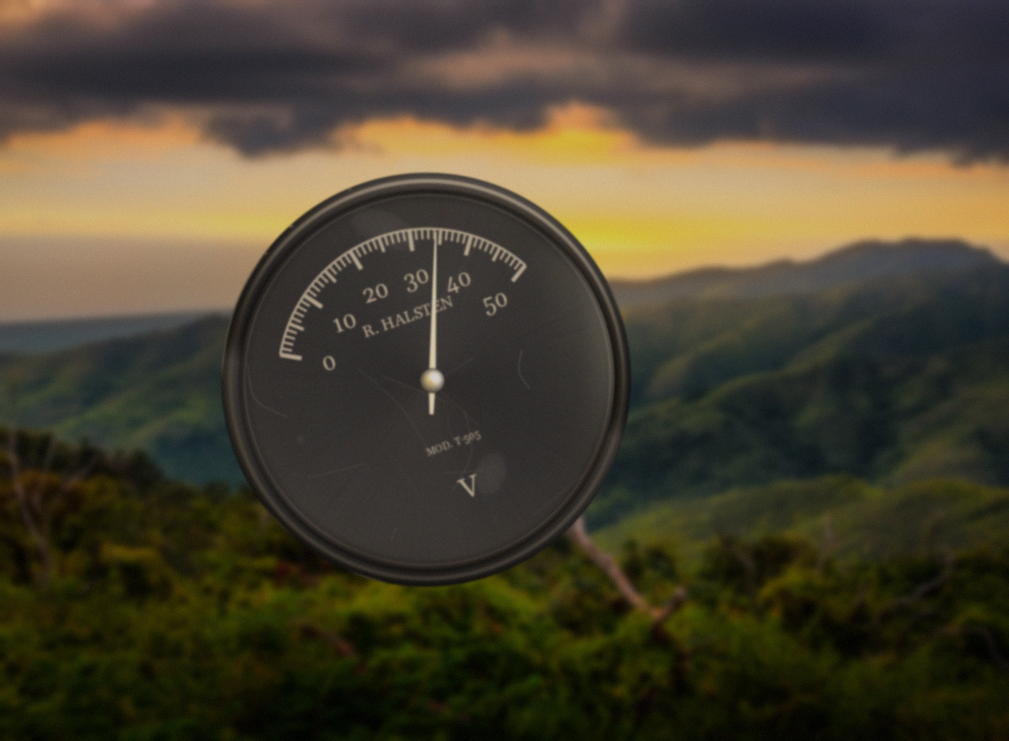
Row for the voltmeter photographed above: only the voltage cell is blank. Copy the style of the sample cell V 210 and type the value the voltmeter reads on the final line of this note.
V 34
